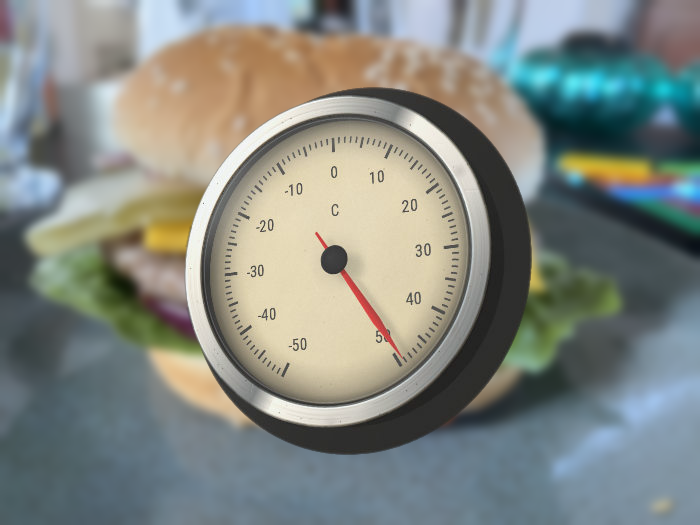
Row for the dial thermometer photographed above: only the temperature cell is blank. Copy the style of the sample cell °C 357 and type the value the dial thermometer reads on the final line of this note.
°C 49
